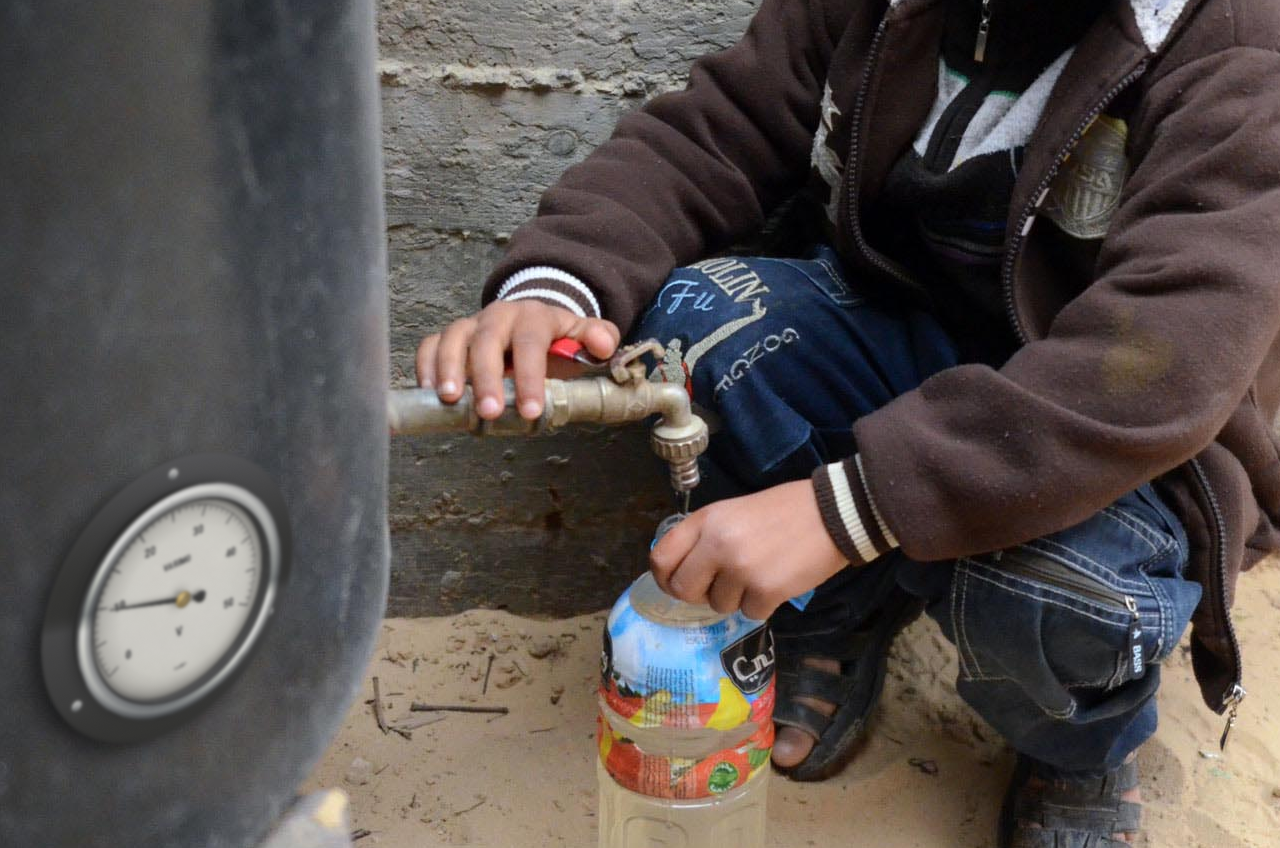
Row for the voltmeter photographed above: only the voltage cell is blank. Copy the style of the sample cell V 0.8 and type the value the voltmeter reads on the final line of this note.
V 10
